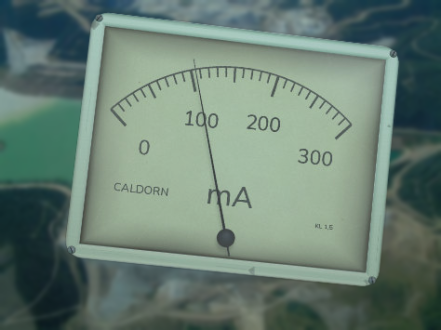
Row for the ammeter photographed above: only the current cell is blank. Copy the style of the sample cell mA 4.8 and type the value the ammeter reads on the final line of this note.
mA 105
